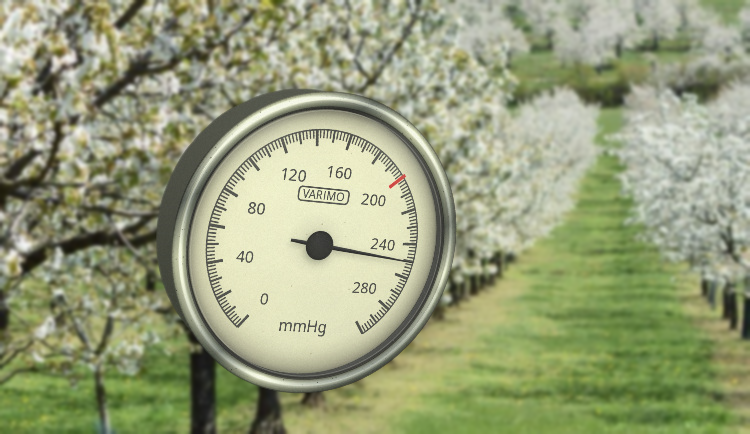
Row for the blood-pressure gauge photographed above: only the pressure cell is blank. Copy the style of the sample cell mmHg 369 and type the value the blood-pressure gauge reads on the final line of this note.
mmHg 250
